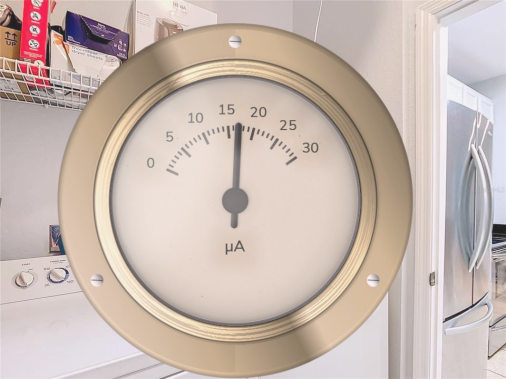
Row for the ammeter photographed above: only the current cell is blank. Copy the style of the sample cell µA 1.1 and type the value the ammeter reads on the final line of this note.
µA 17
